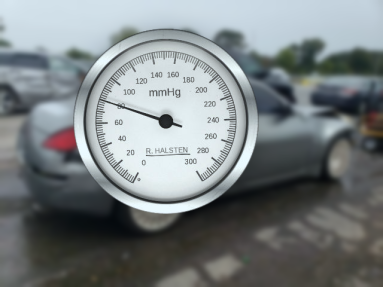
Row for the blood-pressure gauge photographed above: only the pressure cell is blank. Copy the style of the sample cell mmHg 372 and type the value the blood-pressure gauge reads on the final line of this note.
mmHg 80
